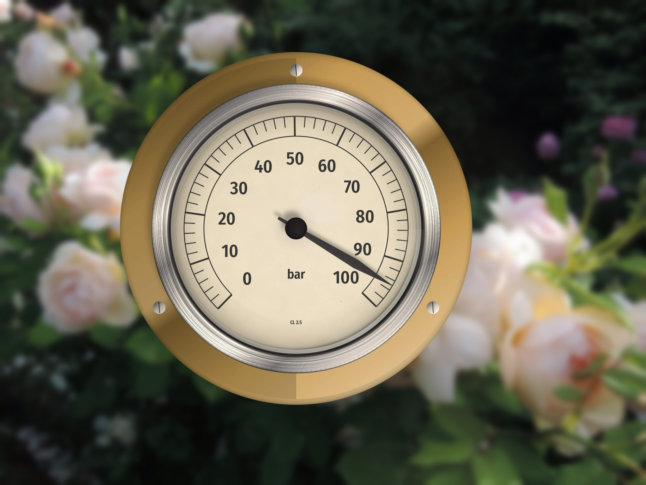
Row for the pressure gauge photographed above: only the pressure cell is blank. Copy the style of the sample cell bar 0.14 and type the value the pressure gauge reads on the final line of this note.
bar 95
